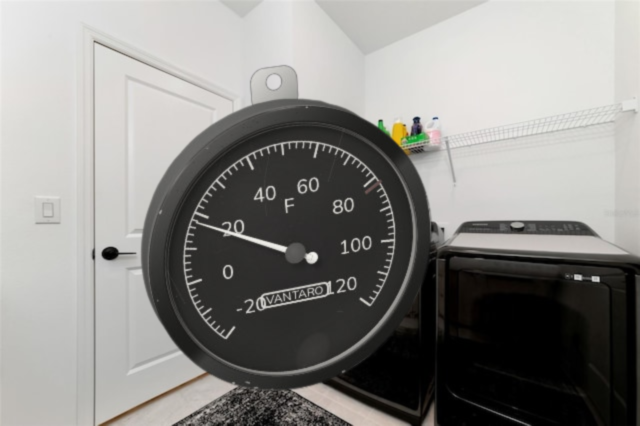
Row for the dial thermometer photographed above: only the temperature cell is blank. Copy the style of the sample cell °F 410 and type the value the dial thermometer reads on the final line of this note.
°F 18
